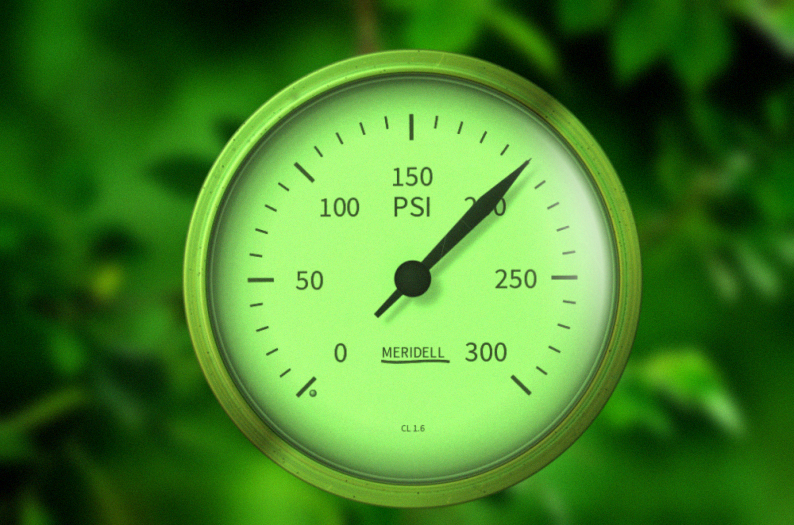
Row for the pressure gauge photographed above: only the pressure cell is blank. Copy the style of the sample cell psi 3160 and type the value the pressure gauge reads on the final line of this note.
psi 200
